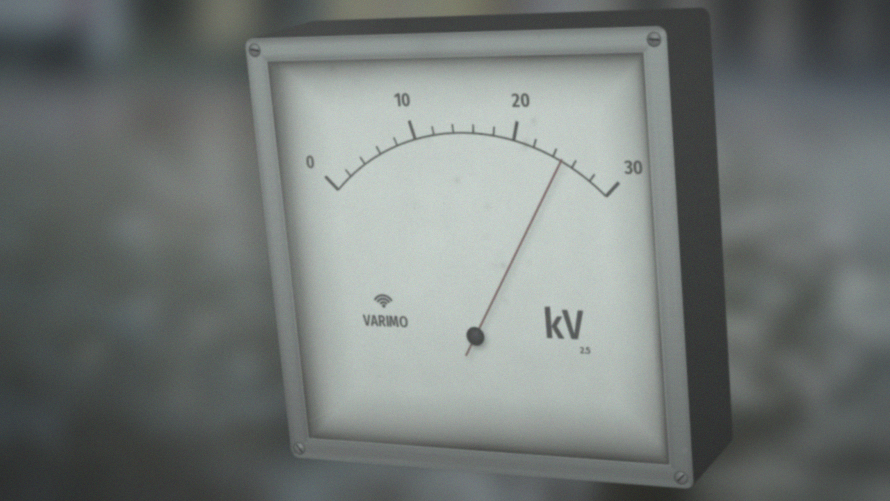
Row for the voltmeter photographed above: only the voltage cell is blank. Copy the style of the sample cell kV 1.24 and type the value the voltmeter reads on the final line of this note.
kV 25
